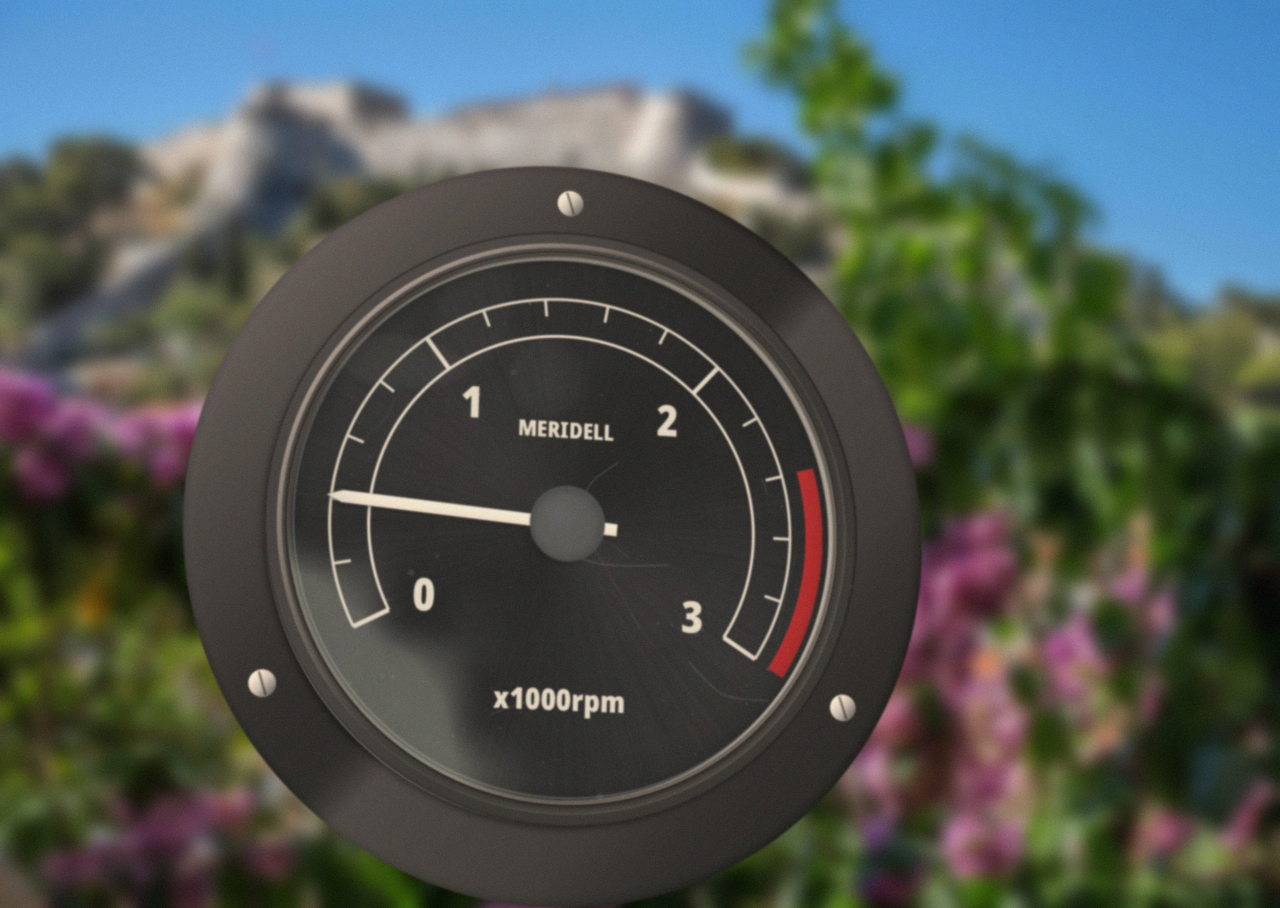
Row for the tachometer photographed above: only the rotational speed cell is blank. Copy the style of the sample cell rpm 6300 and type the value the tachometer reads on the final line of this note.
rpm 400
